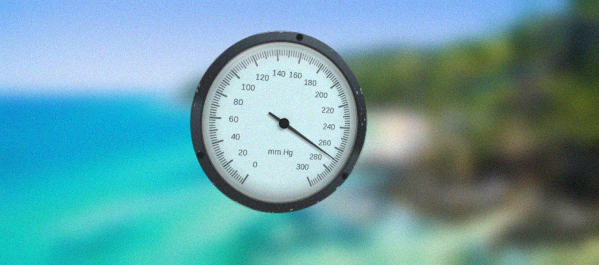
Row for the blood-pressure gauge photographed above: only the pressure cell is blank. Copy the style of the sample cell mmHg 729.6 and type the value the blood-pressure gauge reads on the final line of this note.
mmHg 270
